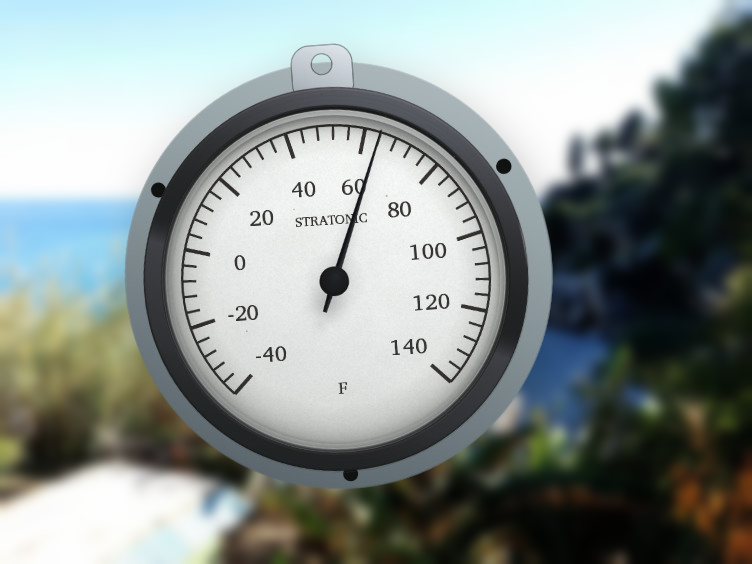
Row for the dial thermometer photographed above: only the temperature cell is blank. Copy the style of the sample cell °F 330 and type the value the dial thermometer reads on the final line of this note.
°F 64
